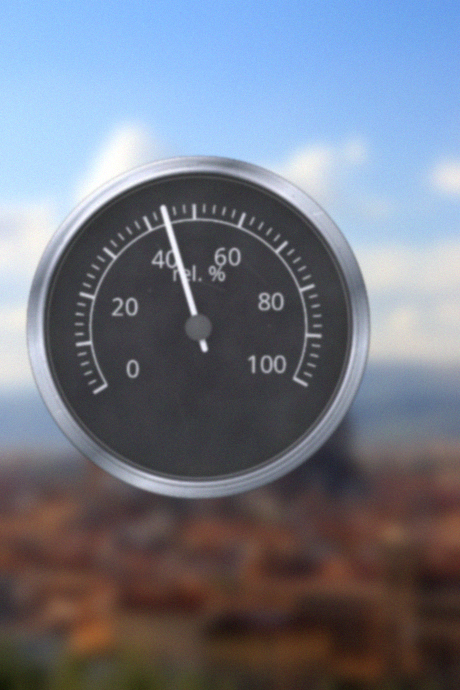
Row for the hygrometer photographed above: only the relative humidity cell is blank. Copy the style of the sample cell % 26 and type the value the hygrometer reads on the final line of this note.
% 44
